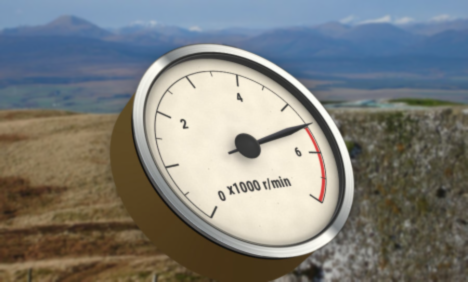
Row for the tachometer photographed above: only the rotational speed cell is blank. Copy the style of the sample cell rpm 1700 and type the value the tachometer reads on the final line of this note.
rpm 5500
